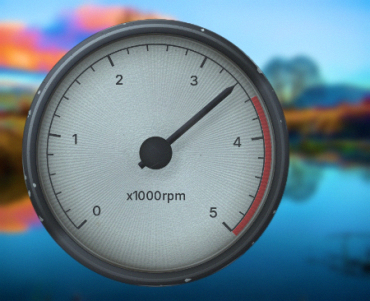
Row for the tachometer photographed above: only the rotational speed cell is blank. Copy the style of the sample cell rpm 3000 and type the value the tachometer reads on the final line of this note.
rpm 3400
